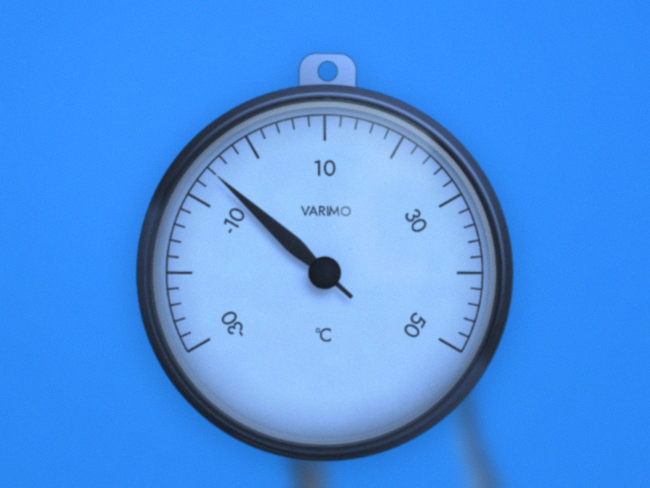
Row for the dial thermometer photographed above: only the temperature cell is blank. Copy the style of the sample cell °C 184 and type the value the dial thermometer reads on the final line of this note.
°C -6
